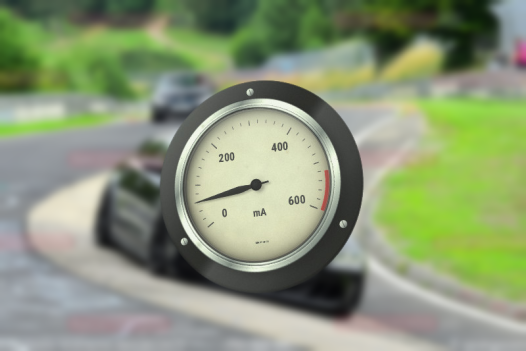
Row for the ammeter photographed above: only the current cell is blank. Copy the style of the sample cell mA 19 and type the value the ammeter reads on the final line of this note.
mA 60
